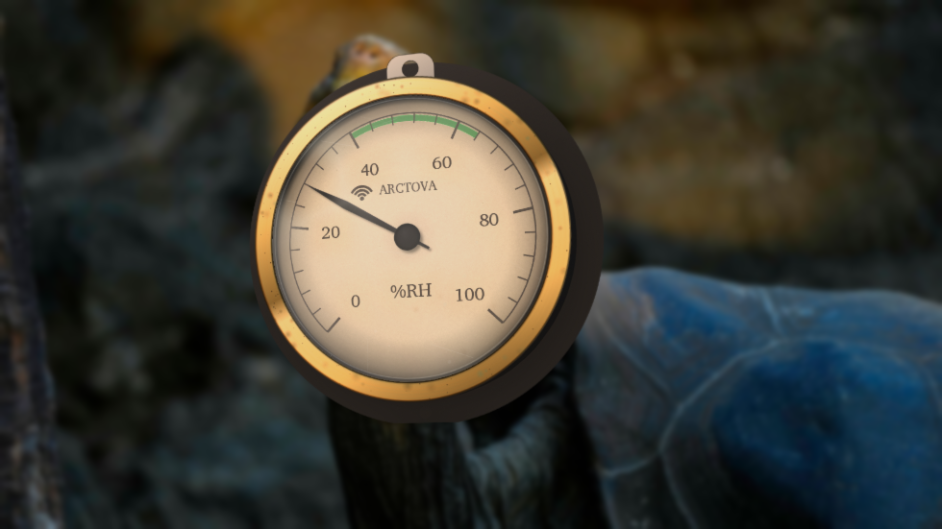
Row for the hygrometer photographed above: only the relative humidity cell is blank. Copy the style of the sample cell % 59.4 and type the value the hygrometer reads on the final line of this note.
% 28
